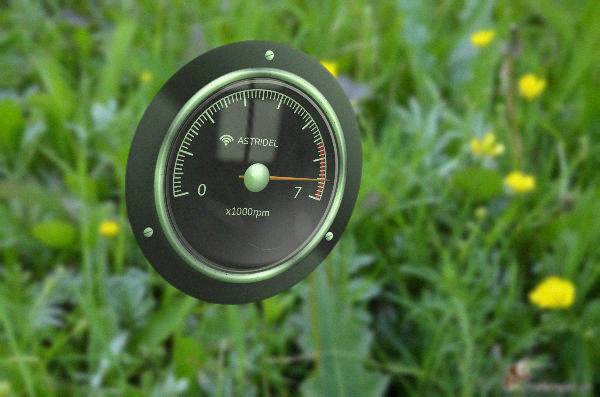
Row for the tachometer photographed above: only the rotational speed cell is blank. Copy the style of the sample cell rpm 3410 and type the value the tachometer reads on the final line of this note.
rpm 6500
